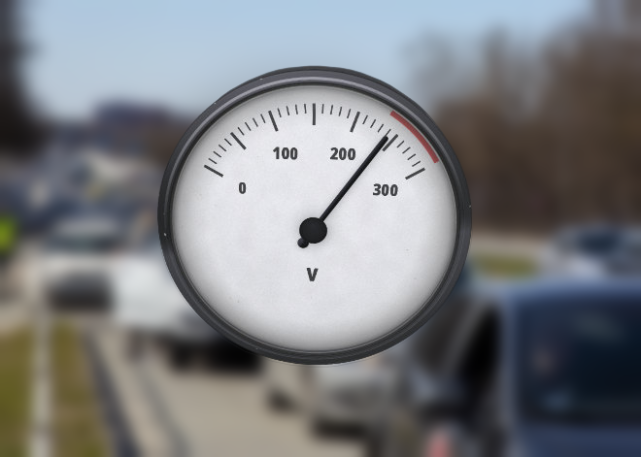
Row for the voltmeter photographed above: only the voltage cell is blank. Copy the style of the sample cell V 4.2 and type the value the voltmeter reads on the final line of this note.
V 240
